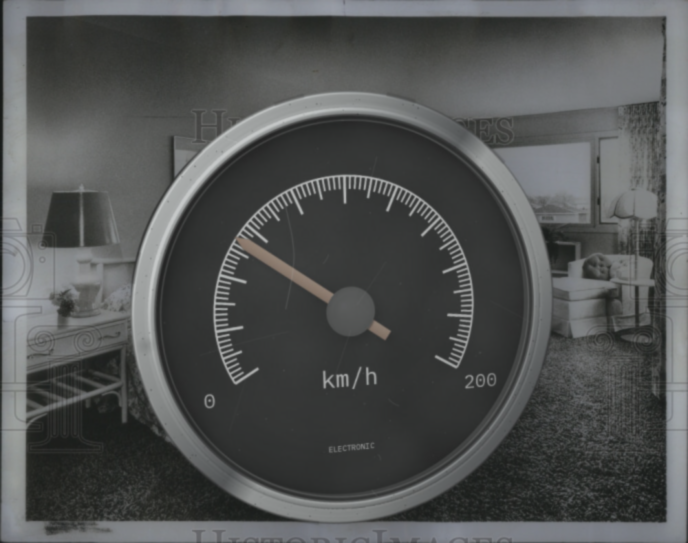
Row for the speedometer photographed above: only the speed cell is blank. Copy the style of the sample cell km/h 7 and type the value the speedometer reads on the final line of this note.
km/h 54
